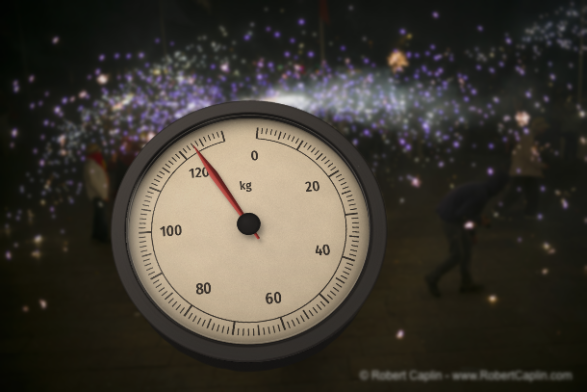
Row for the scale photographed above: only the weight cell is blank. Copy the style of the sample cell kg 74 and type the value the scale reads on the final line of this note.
kg 123
